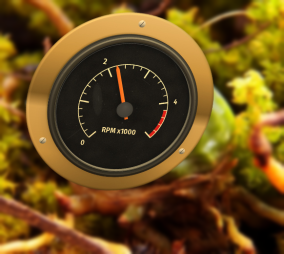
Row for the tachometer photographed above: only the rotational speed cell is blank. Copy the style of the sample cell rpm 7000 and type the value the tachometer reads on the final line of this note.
rpm 2200
